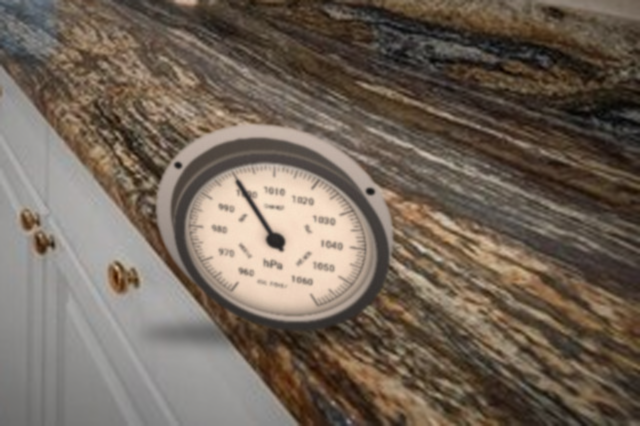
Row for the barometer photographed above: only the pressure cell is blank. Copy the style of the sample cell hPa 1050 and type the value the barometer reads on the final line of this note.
hPa 1000
